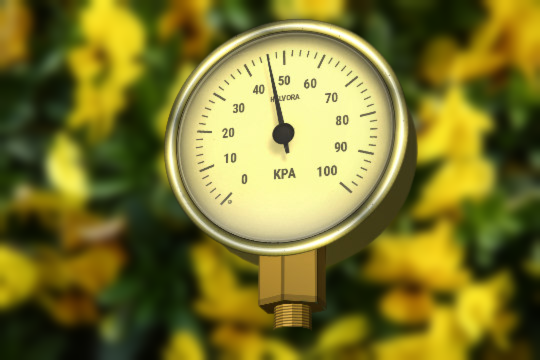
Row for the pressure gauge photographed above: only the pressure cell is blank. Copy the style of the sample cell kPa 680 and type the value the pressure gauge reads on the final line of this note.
kPa 46
